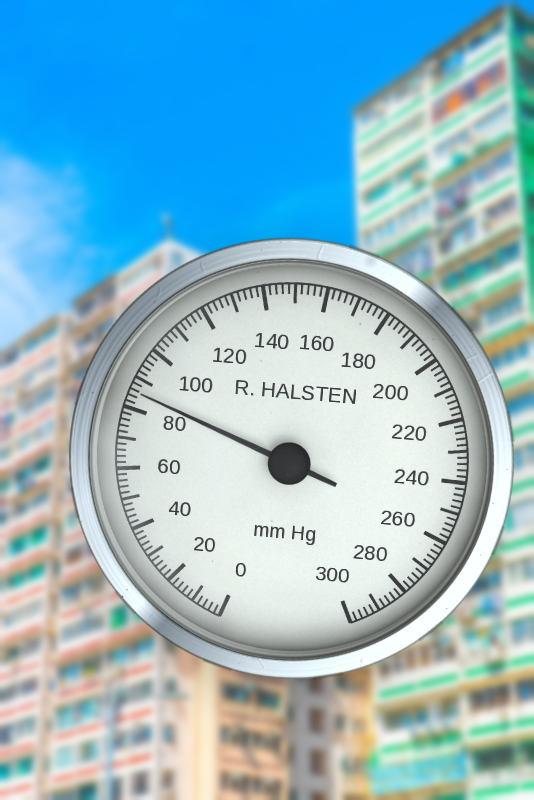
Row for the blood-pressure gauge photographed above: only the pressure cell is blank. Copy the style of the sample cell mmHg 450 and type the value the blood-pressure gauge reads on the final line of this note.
mmHg 86
